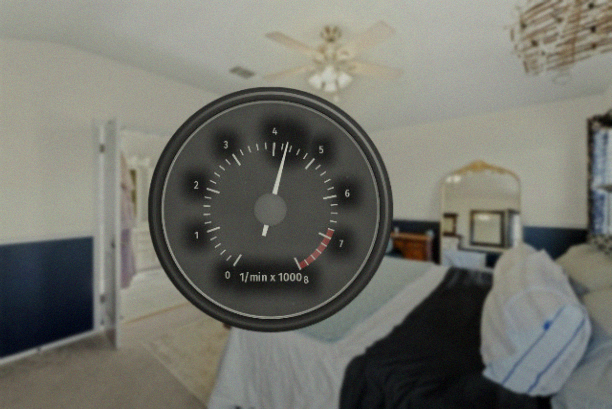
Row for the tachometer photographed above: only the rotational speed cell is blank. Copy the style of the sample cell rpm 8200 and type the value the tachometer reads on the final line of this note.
rpm 4300
